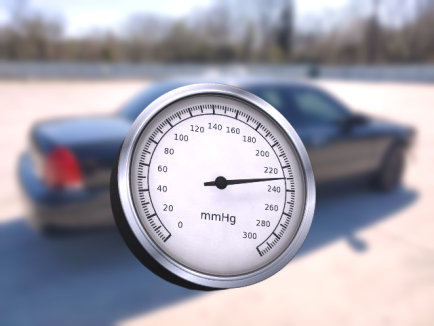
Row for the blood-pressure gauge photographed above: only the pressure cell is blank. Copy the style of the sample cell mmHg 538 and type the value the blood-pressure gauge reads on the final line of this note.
mmHg 230
